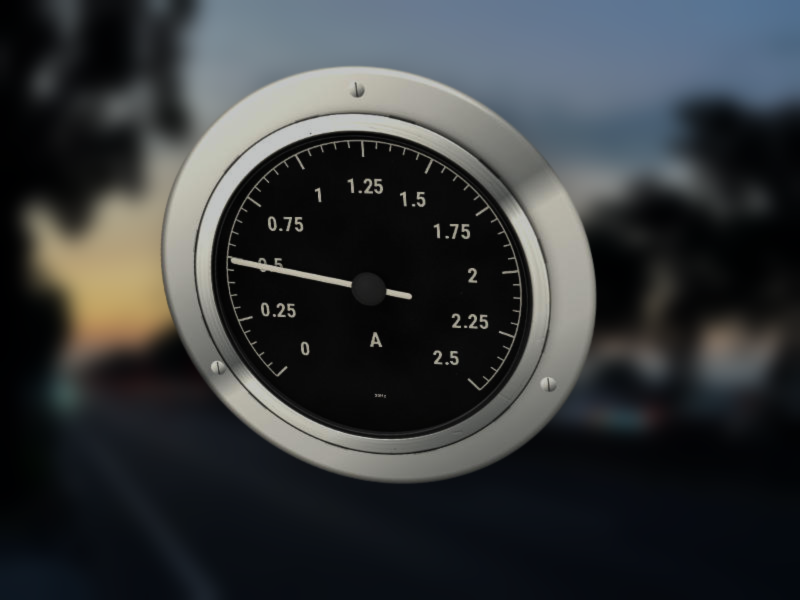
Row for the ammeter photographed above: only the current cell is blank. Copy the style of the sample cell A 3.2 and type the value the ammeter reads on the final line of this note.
A 0.5
